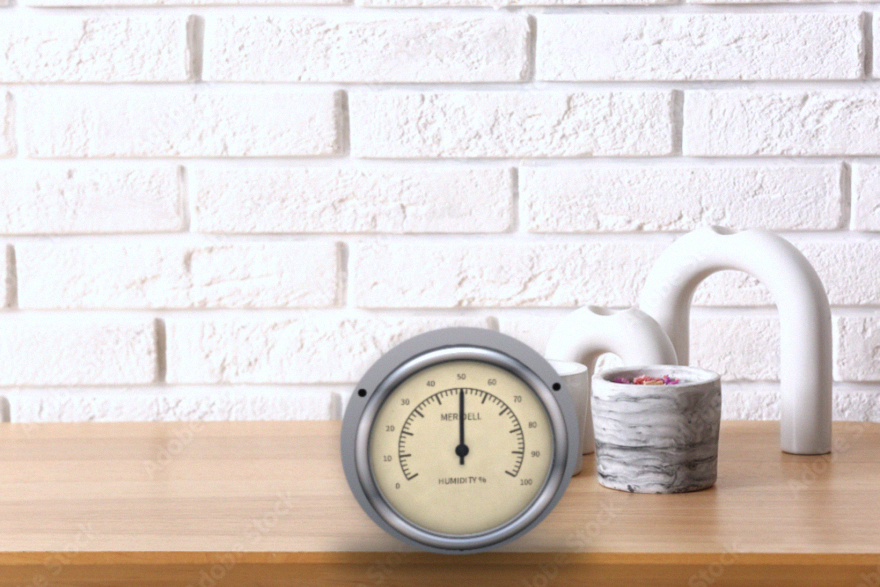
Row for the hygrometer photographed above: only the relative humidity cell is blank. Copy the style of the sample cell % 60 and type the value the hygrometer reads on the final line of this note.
% 50
